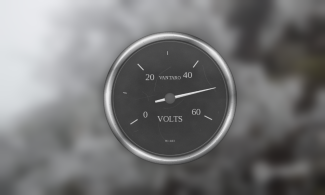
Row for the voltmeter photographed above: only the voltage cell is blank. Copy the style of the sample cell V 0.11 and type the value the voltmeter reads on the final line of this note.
V 50
